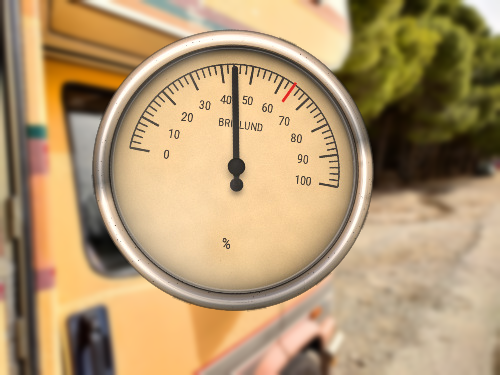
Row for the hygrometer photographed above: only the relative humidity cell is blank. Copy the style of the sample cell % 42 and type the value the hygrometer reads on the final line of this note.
% 44
